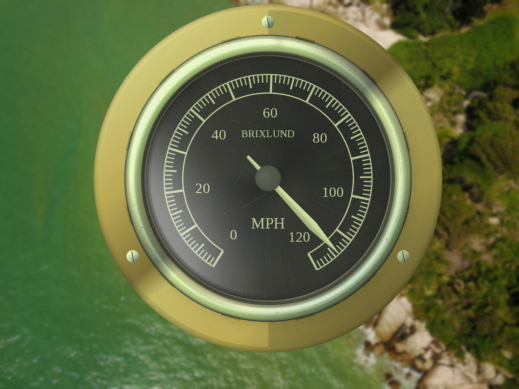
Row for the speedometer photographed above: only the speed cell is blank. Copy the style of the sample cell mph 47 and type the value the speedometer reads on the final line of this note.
mph 114
